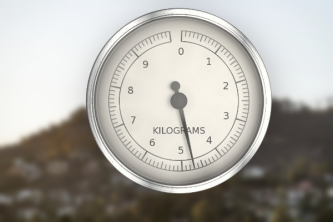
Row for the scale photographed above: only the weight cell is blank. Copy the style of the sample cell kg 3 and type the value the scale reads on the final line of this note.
kg 4.7
